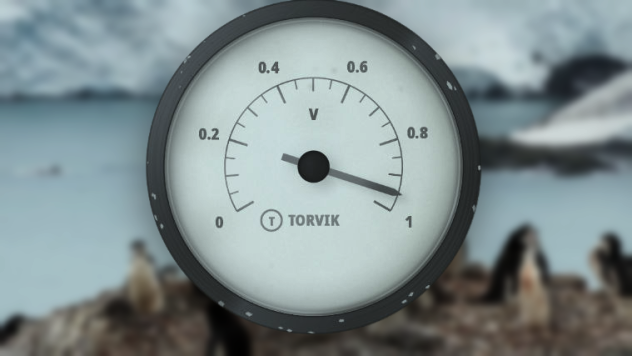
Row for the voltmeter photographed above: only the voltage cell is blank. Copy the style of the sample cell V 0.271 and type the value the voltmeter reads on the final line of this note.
V 0.95
